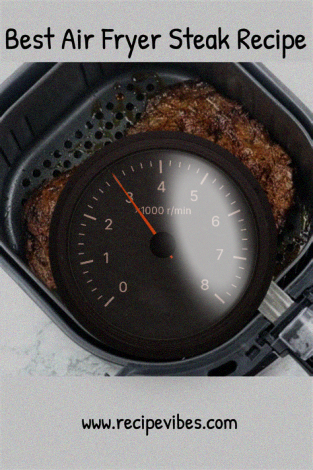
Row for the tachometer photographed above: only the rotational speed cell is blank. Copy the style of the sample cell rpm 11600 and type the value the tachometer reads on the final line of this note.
rpm 3000
